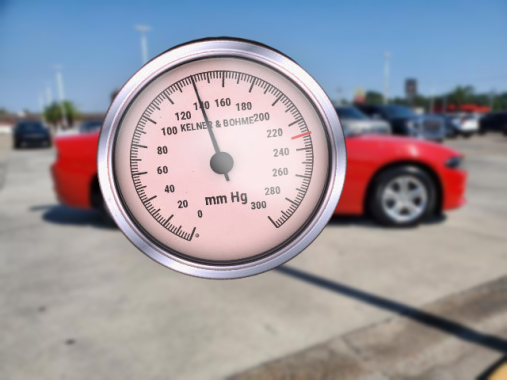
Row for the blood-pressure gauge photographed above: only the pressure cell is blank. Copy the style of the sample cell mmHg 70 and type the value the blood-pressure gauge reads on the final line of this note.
mmHg 140
